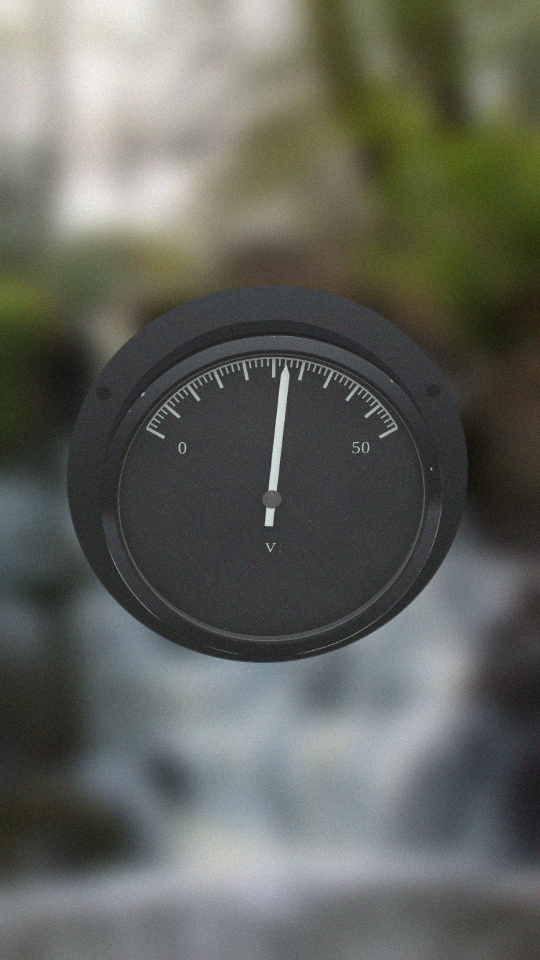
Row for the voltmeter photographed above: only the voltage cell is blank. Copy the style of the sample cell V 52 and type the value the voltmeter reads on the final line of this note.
V 27
